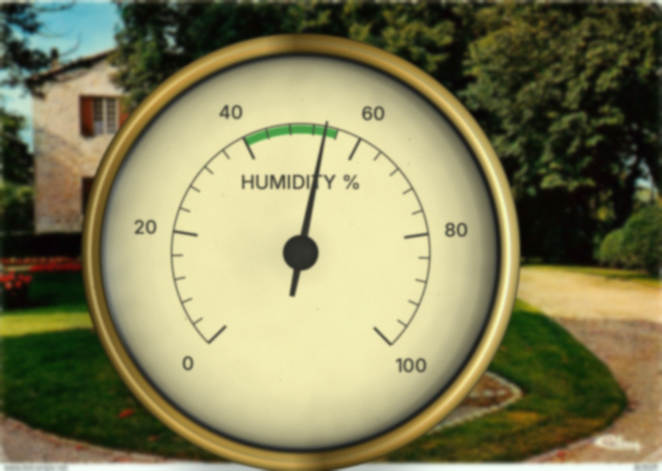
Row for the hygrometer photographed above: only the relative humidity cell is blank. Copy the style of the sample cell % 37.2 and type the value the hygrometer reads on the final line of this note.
% 54
